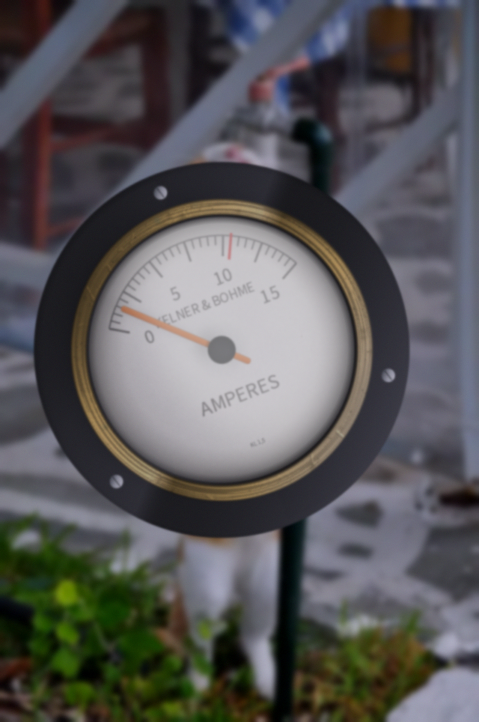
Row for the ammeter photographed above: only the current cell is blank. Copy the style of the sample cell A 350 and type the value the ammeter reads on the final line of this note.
A 1.5
